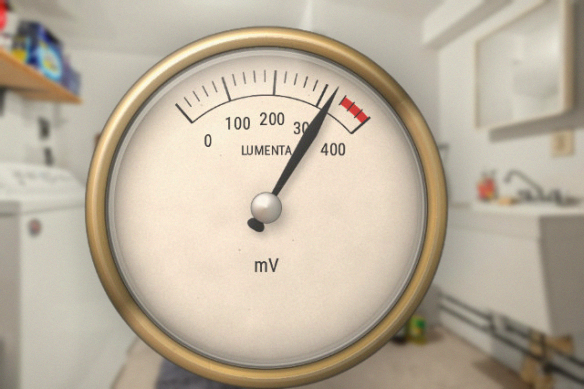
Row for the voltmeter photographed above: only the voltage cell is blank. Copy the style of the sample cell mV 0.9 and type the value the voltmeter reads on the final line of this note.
mV 320
